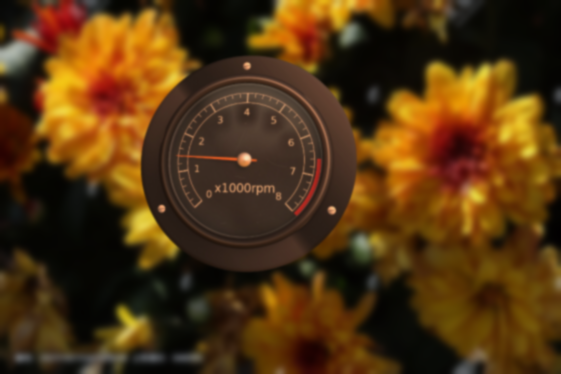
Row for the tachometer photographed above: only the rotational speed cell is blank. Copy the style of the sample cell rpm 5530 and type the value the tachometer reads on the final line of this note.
rpm 1400
